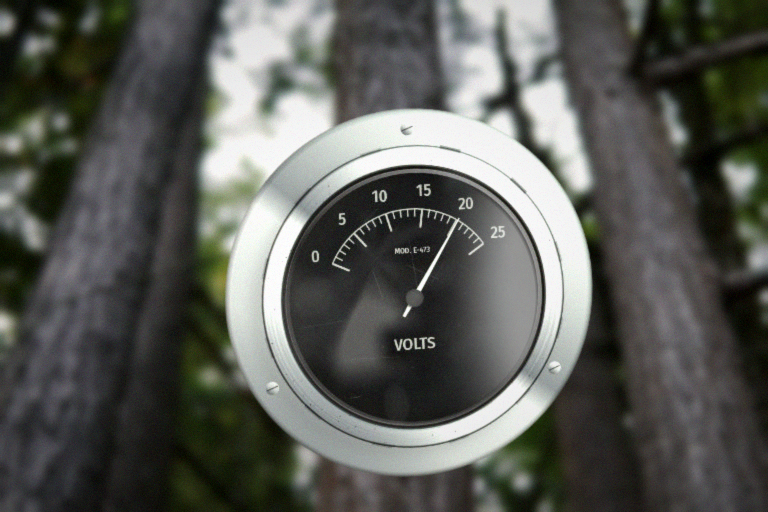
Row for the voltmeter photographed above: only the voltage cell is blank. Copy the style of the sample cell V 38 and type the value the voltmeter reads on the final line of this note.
V 20
